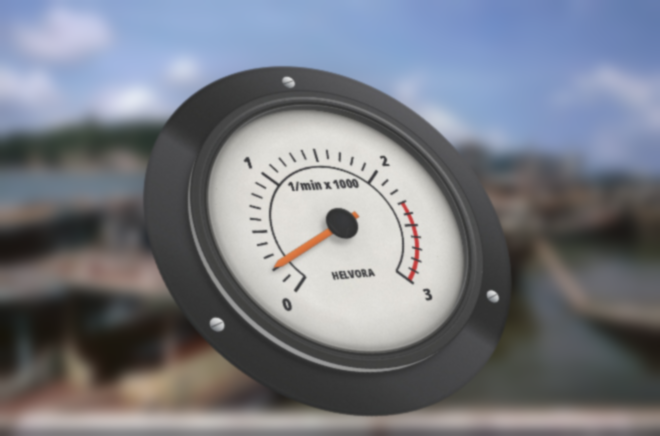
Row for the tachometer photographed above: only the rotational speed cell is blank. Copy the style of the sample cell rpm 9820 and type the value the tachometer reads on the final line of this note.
rpm 200
